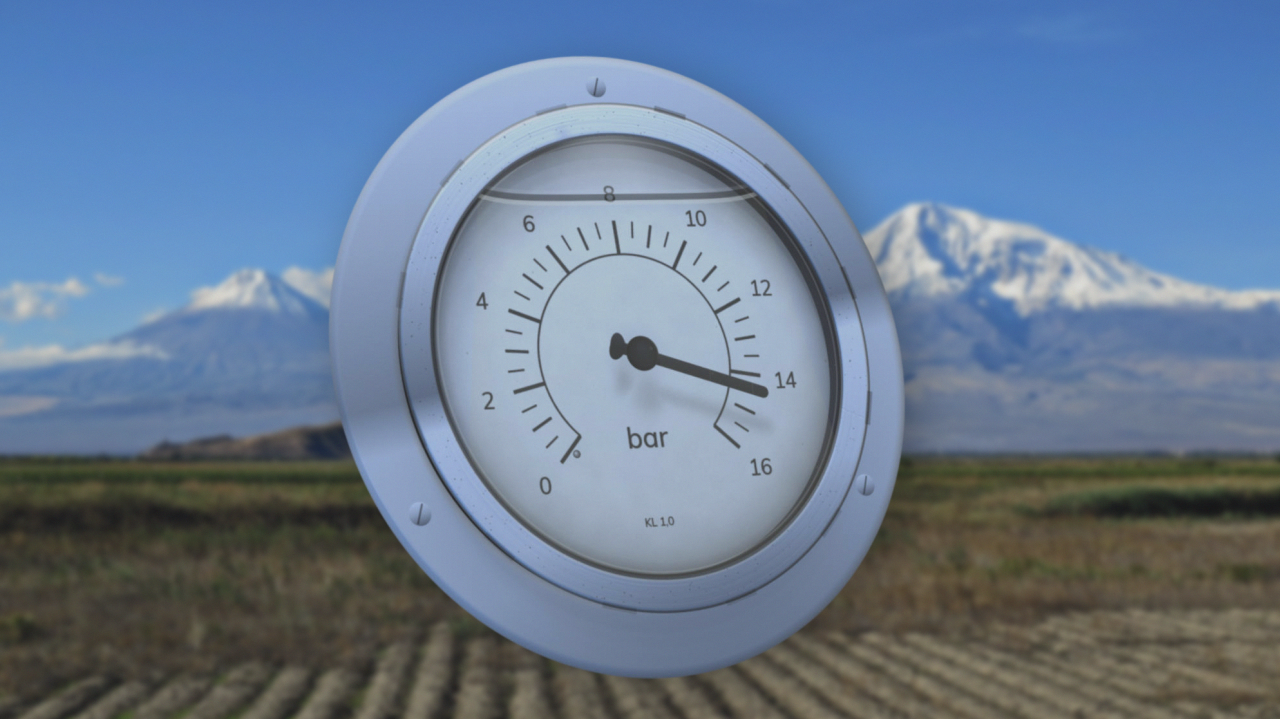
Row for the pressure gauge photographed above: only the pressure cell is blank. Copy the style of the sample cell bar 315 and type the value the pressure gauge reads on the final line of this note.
bar 14.5
